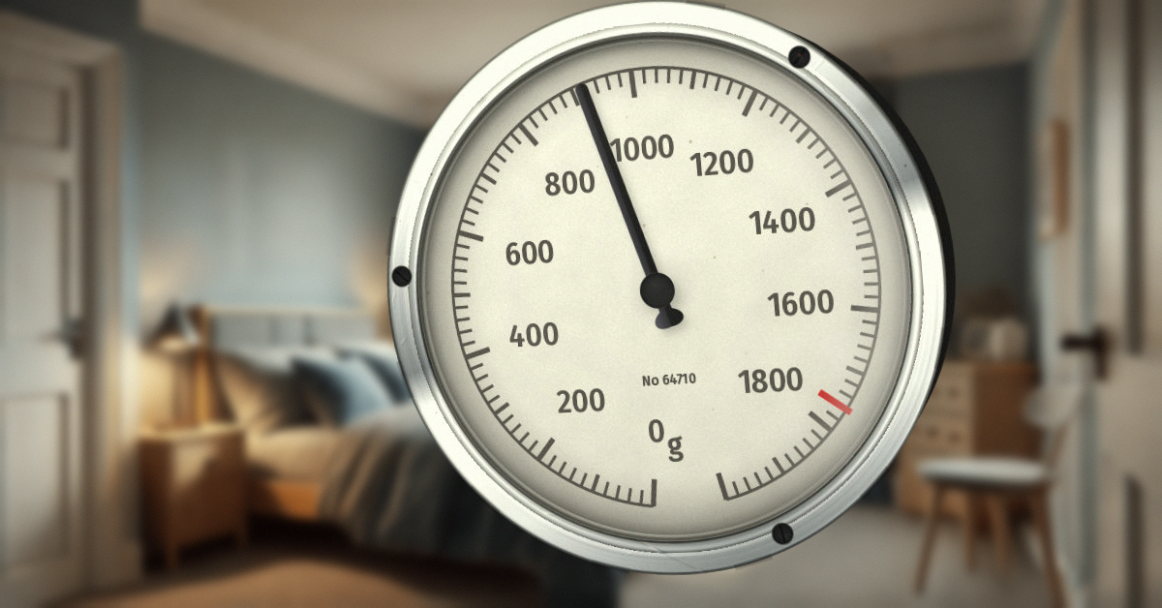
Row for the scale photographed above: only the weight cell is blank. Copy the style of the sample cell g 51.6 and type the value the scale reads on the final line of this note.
g 920
